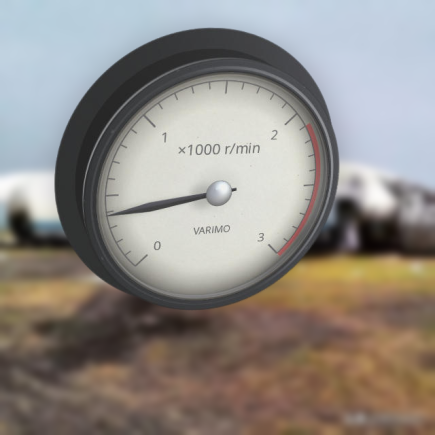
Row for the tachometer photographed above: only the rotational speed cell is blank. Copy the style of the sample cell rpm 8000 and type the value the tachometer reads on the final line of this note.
rpm 400
